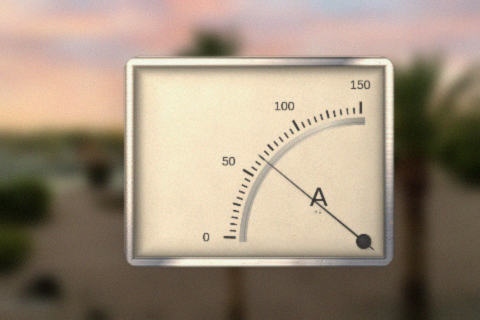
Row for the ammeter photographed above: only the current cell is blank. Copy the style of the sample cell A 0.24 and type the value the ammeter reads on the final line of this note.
A 65
